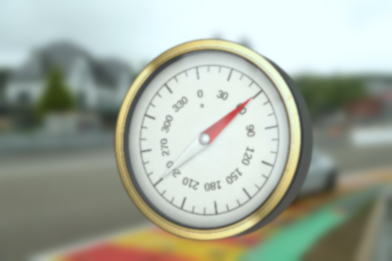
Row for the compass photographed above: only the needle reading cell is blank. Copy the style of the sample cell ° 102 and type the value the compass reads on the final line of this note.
° 60
